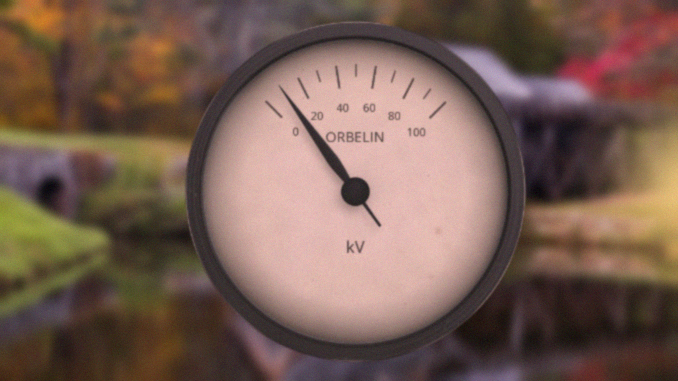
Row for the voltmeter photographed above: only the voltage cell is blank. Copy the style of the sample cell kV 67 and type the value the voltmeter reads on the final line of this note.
kV 10
